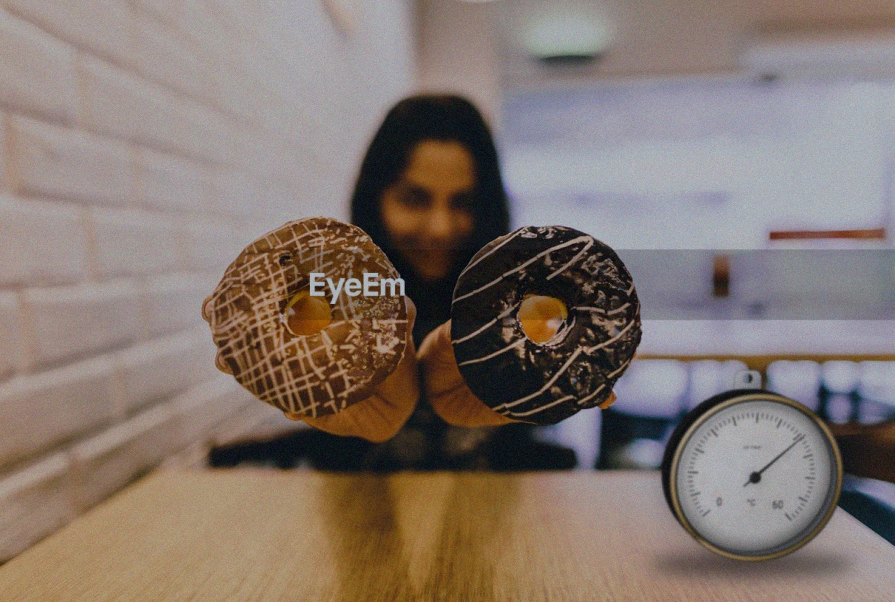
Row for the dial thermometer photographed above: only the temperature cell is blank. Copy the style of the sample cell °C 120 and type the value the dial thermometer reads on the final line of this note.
°C 40
